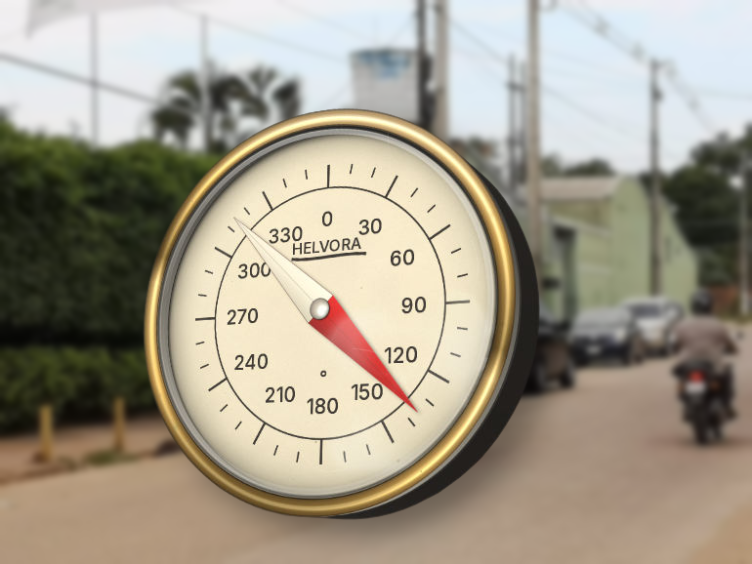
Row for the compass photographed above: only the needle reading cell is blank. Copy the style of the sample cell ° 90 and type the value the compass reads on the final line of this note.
° 135
